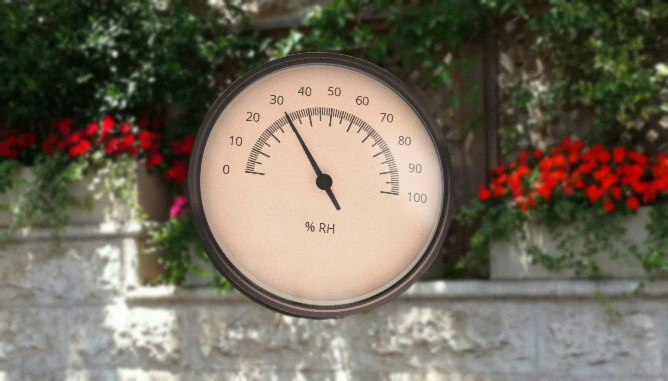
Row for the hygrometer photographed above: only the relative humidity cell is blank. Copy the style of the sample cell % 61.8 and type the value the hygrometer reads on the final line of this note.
% 30
